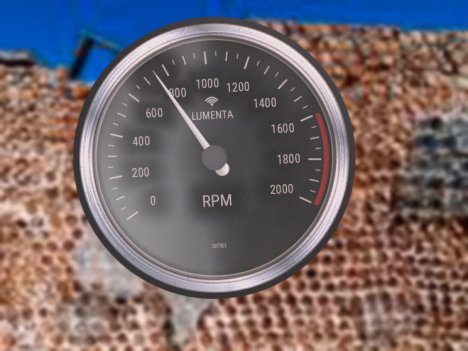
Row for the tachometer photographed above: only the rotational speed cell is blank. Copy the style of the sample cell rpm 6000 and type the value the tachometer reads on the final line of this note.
rpm 750
